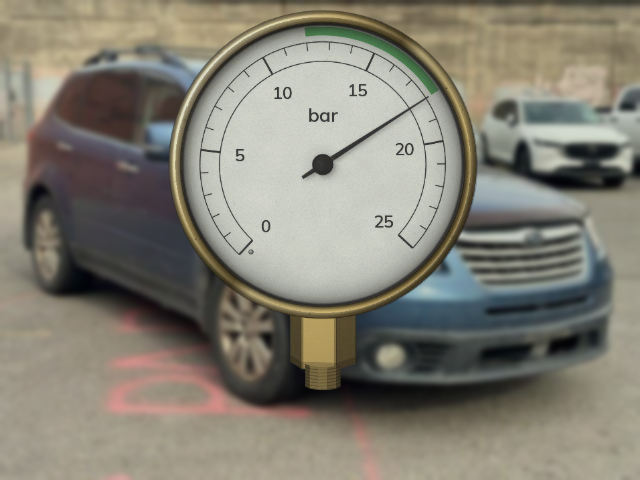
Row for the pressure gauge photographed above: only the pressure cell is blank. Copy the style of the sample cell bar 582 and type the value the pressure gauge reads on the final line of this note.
bar 18
